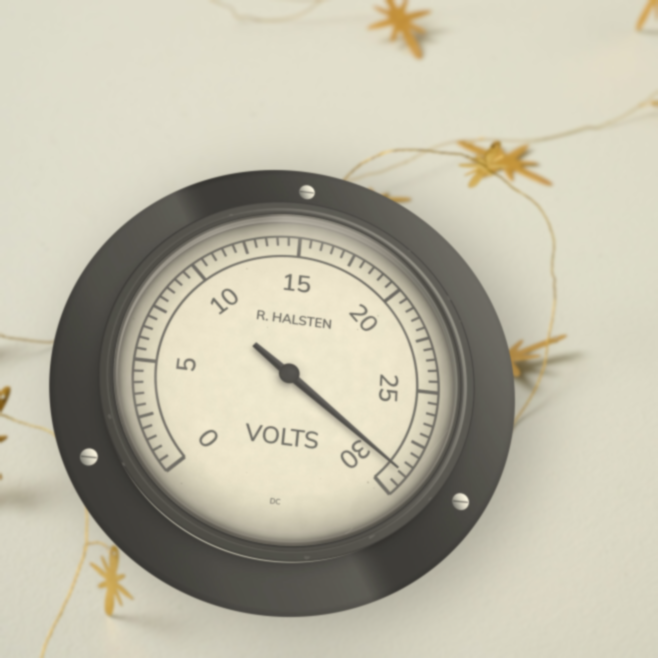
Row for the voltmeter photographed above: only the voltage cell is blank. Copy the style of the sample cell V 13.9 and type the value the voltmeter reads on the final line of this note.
V 29
